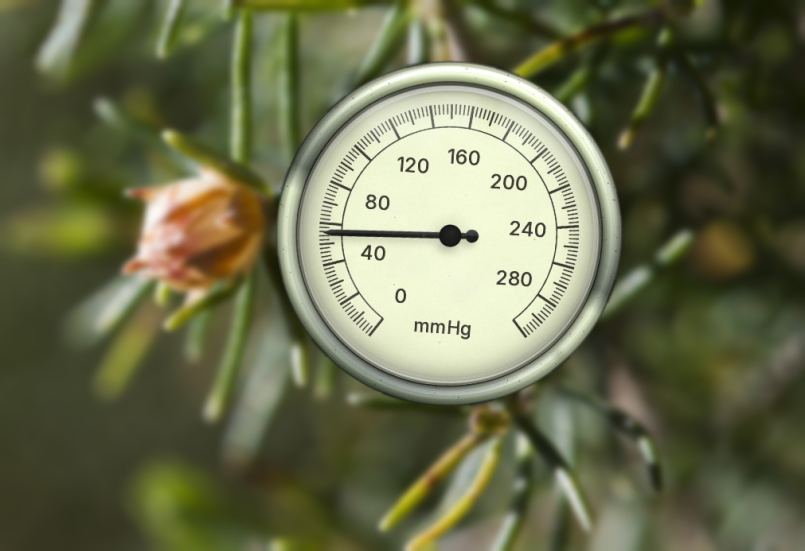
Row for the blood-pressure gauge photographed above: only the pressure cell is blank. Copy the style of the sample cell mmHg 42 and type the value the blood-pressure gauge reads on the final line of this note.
mmHg 56
